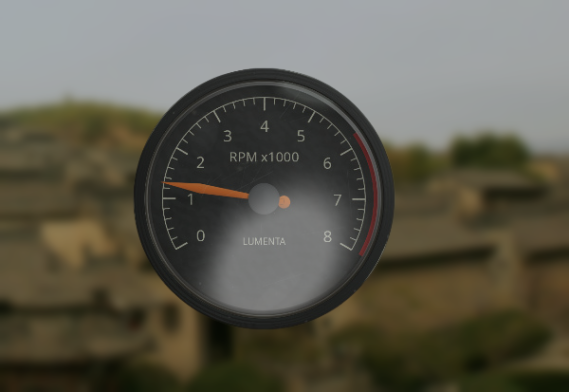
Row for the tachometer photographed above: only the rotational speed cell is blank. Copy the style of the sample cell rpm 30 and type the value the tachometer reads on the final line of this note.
rpm 1300
